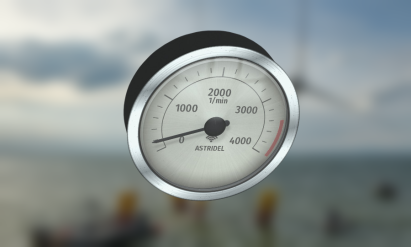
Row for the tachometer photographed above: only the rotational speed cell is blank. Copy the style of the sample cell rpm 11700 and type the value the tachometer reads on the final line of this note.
rpm 200
